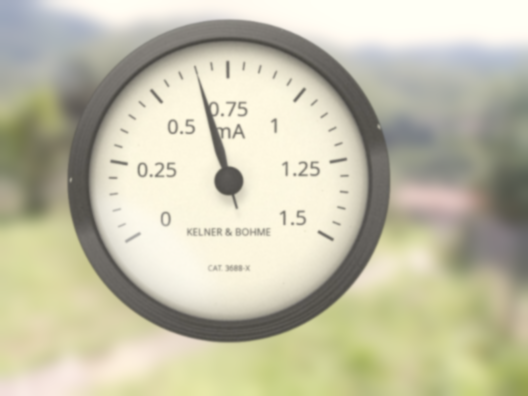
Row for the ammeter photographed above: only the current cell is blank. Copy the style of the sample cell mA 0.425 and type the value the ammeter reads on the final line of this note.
mA 0.65
